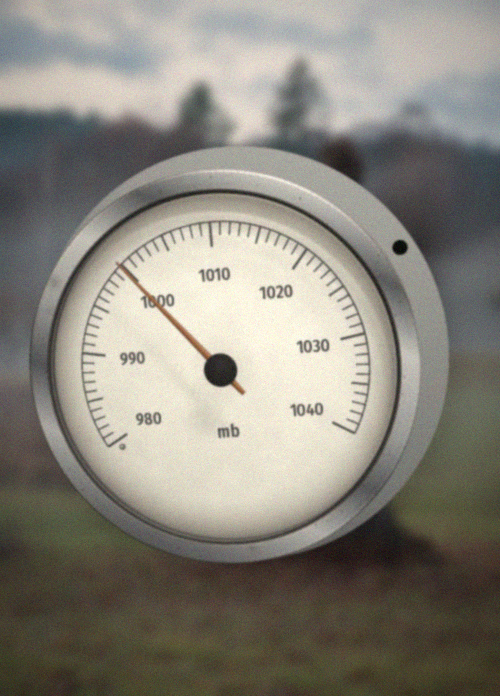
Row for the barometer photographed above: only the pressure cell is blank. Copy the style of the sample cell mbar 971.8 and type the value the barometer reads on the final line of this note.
mbar 1000
